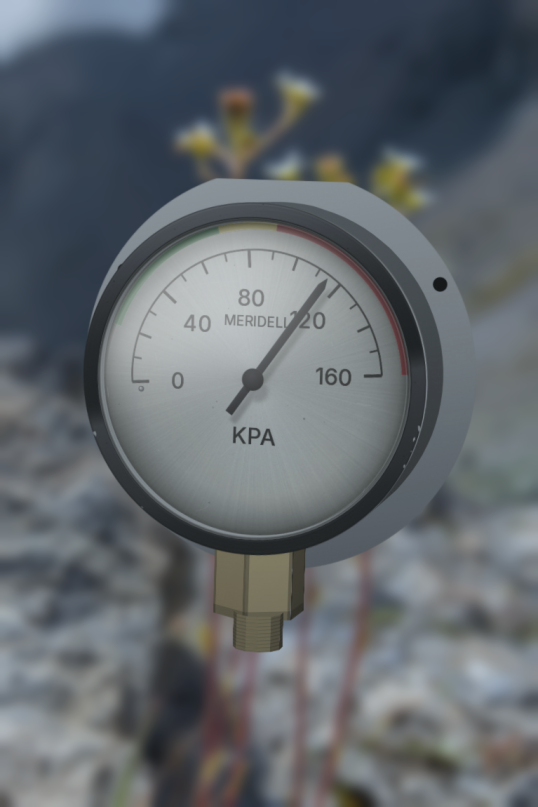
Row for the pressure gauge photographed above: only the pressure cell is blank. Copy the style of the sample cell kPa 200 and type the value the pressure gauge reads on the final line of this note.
kPa 115
